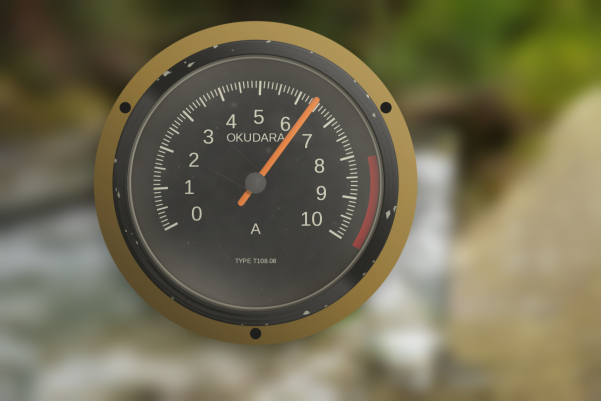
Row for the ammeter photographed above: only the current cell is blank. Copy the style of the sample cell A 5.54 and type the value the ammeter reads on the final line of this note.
A 6.4
